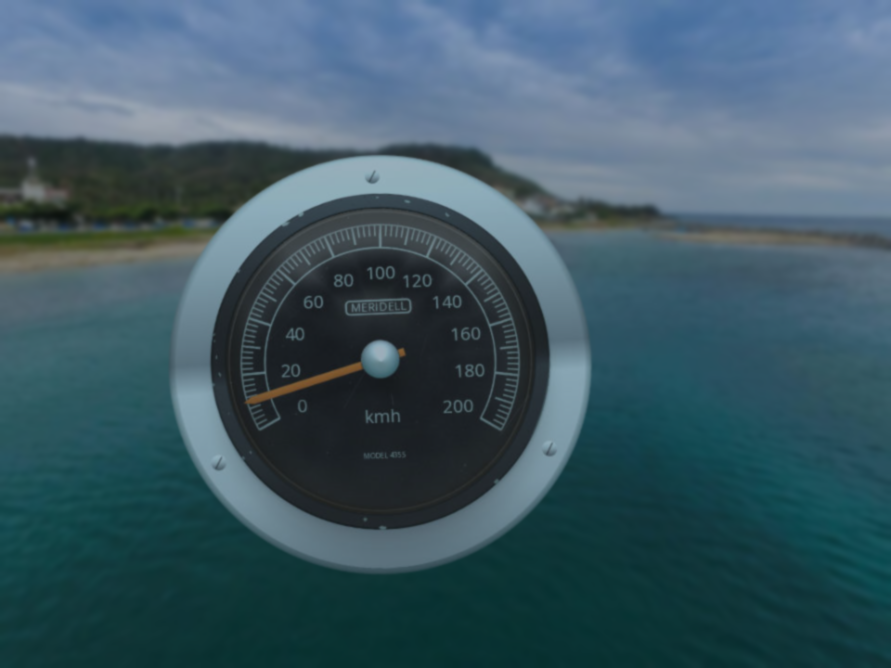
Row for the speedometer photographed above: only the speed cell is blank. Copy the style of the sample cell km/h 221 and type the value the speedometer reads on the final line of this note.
km/h 10
